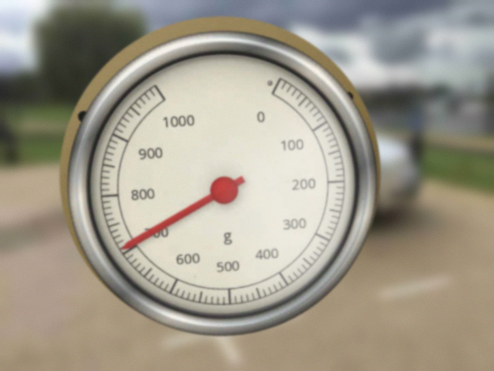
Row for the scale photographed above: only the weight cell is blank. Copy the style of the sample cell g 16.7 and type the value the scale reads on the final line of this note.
g 710
